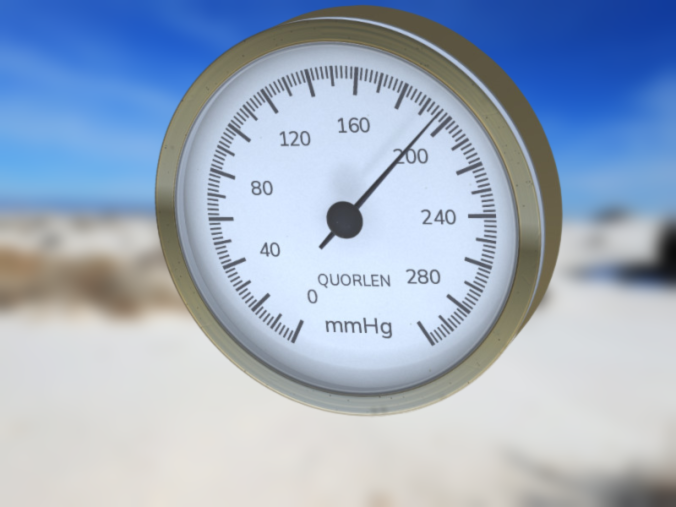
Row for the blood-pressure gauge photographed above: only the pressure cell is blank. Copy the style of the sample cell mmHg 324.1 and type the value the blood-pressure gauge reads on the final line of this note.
mmHg 196
